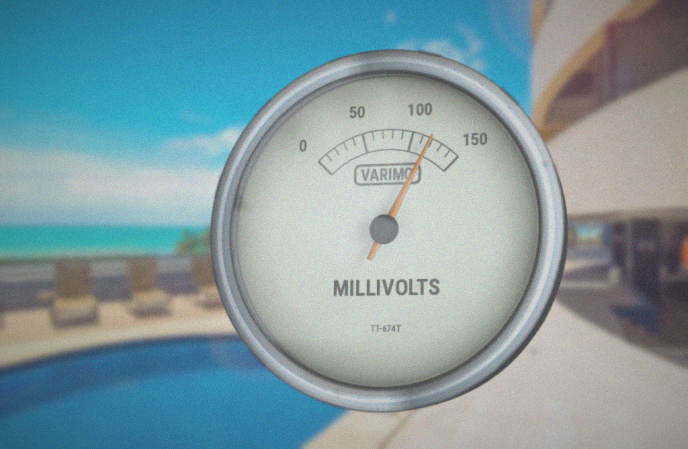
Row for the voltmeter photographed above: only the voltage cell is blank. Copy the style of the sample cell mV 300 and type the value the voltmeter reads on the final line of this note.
mV 120
